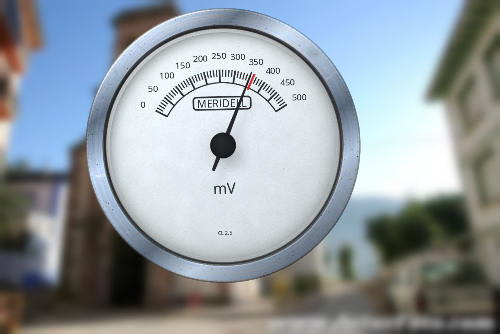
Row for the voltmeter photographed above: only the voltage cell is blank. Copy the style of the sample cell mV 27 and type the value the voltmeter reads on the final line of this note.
mV 350
